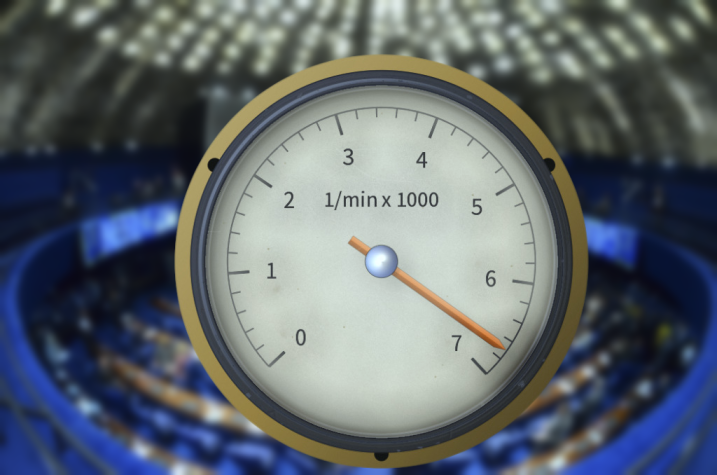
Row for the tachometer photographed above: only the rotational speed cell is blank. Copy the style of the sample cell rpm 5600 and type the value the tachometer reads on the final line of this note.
rpm 6700
